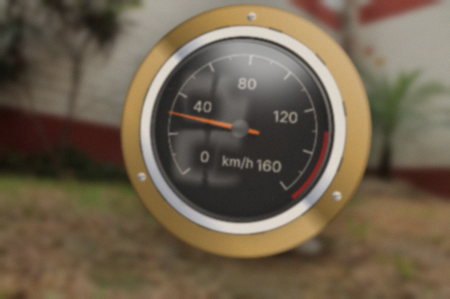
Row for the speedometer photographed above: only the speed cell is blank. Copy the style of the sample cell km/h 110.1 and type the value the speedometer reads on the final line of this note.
km/h 30
